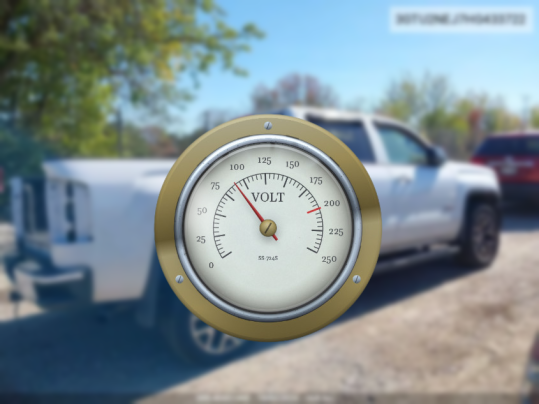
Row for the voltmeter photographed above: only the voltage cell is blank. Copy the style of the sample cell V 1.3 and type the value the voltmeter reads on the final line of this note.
V 90
